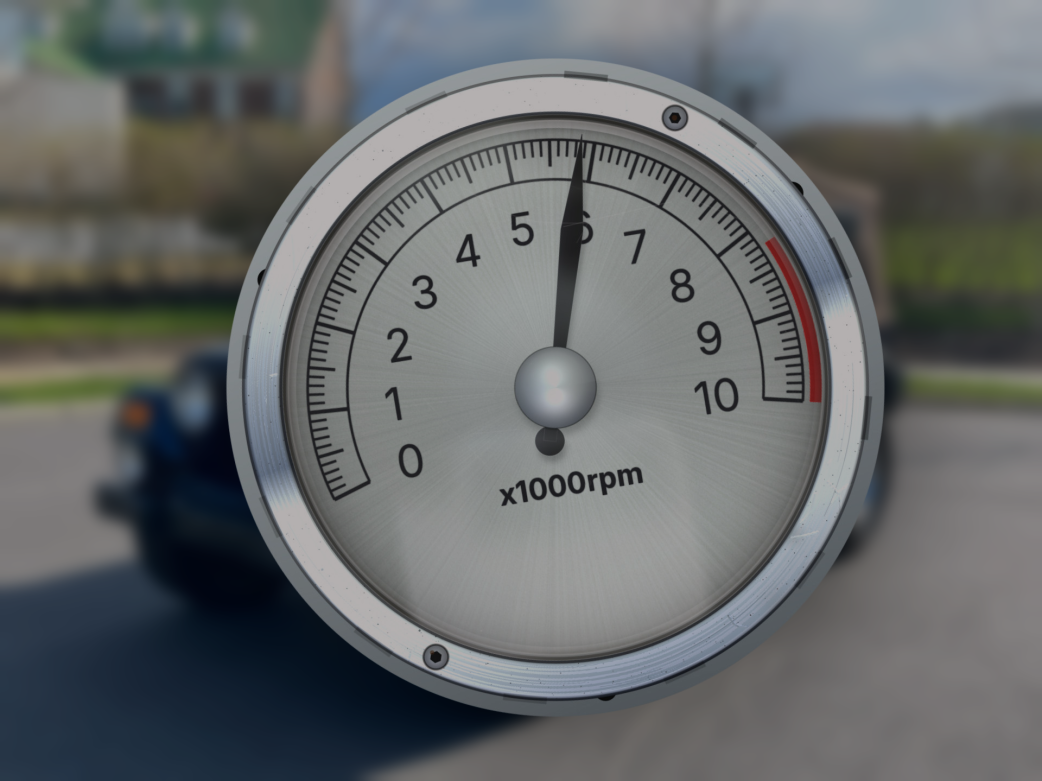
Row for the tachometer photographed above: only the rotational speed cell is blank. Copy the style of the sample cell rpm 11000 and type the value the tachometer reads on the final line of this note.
rpm 5850
